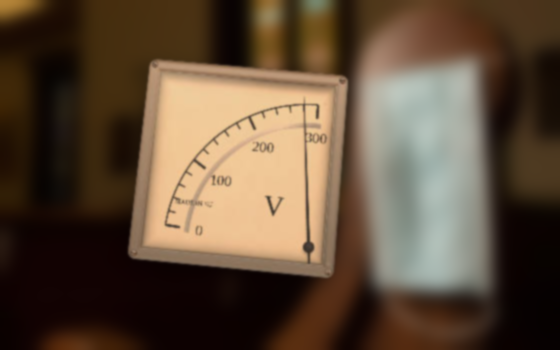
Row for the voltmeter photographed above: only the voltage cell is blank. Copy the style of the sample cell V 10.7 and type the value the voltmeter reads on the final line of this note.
V 280
